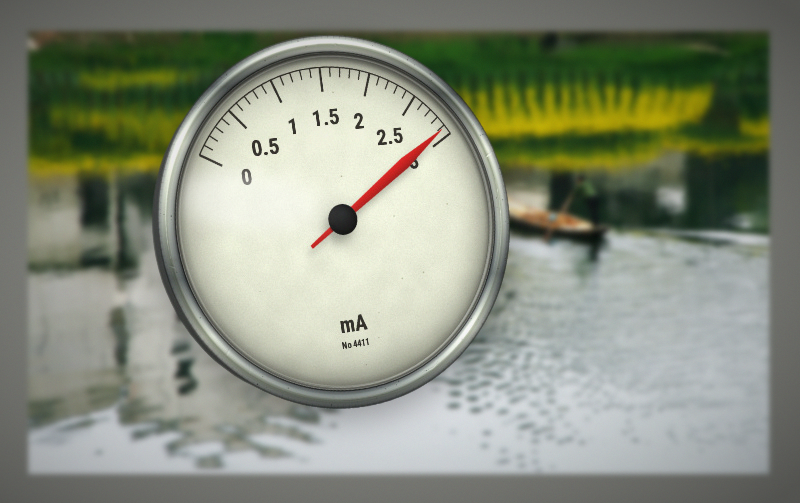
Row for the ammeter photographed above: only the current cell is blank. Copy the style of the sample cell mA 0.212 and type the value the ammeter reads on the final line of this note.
mA 2.9
